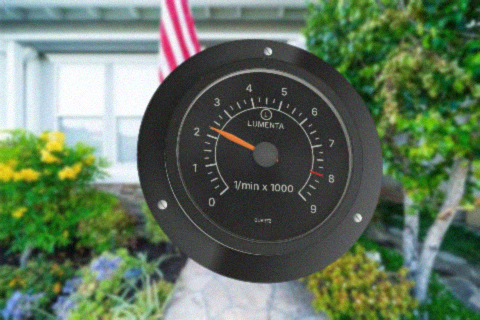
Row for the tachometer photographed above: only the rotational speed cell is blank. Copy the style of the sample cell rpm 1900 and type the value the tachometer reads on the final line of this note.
rpm 2250
